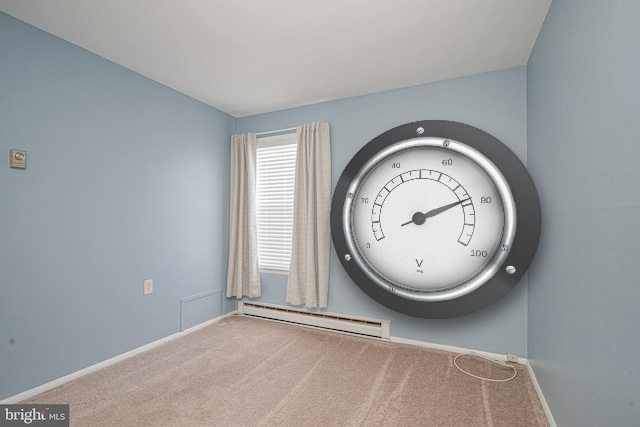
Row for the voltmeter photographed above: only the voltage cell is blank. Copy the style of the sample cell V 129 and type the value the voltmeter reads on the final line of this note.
V 77.5
